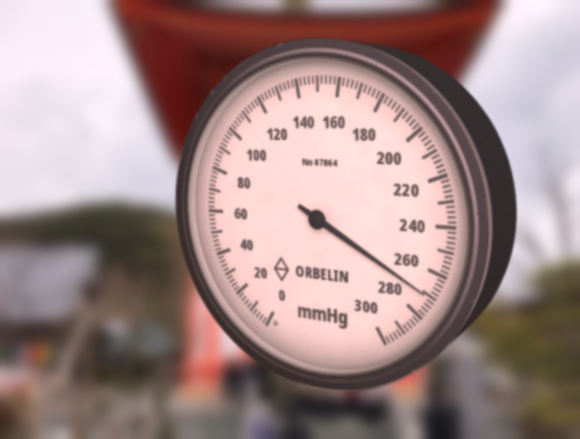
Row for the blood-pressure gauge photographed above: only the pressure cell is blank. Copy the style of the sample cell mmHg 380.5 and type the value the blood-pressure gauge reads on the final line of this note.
mmHg 270
